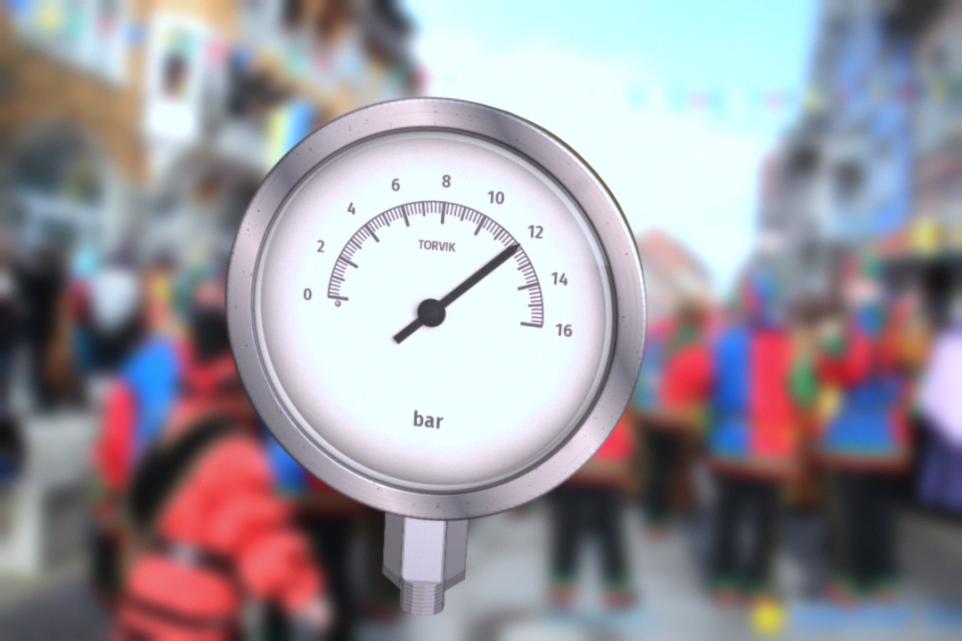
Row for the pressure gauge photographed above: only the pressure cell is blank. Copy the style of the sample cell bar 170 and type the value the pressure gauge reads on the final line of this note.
bar 12
